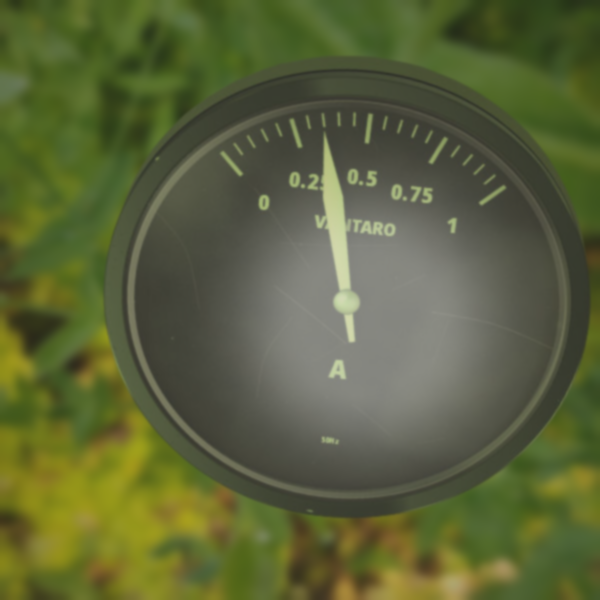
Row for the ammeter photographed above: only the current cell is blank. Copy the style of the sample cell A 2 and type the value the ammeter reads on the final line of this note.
A 0.35
